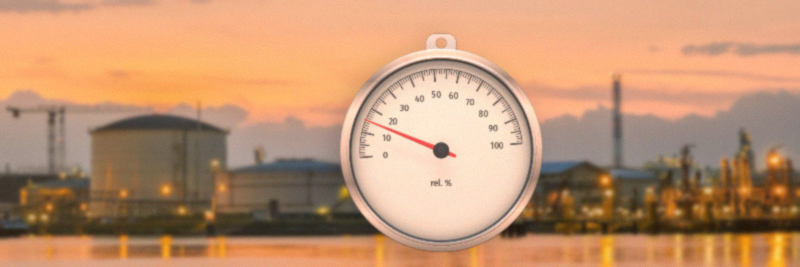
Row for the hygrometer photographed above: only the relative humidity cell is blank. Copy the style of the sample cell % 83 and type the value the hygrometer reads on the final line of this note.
% 15
